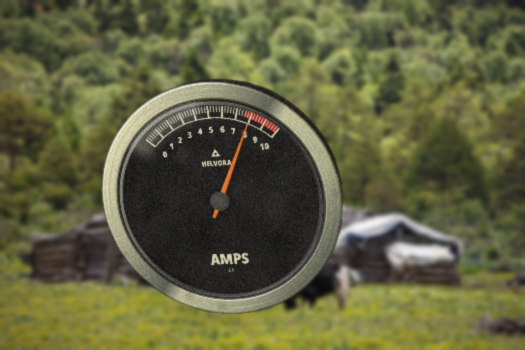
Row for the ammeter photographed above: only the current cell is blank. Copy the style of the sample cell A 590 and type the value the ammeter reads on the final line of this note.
A 8
